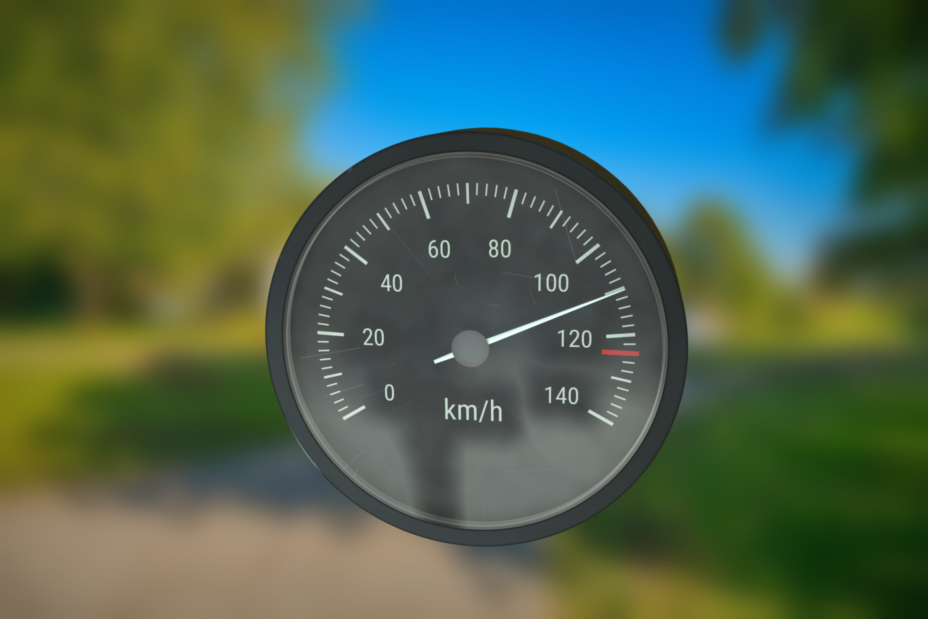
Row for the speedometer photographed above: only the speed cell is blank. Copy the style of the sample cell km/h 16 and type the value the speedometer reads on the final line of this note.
km/h 110
